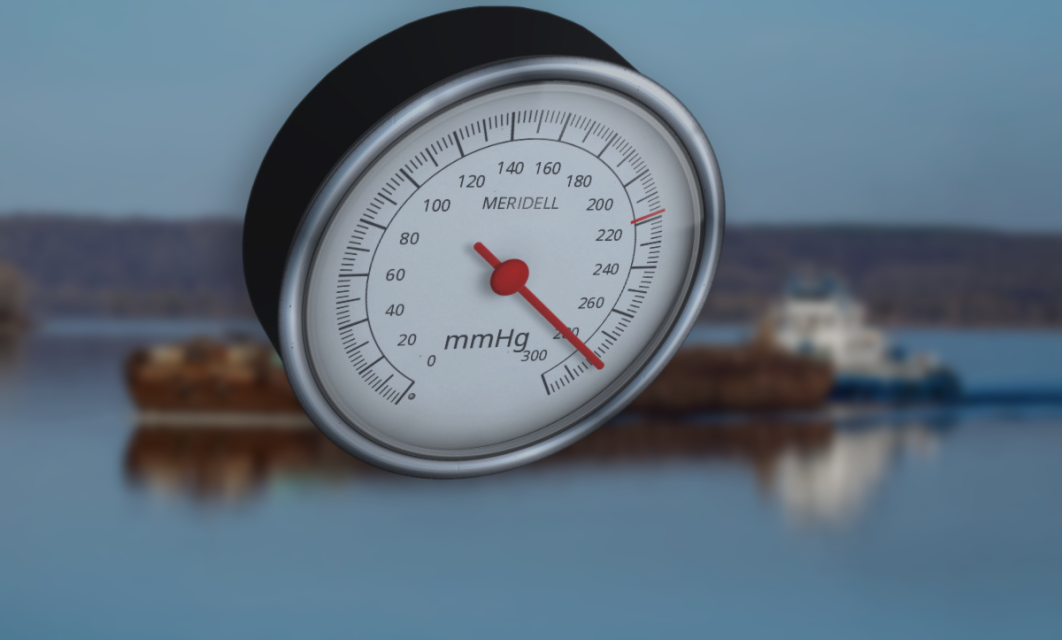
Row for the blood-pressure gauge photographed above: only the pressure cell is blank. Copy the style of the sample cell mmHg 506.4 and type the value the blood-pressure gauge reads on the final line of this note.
mmHg 280
